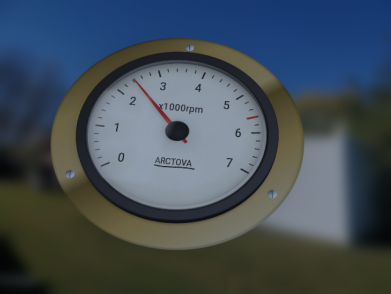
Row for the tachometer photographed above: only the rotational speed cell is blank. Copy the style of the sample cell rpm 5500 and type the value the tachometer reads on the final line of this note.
rpm 2400
